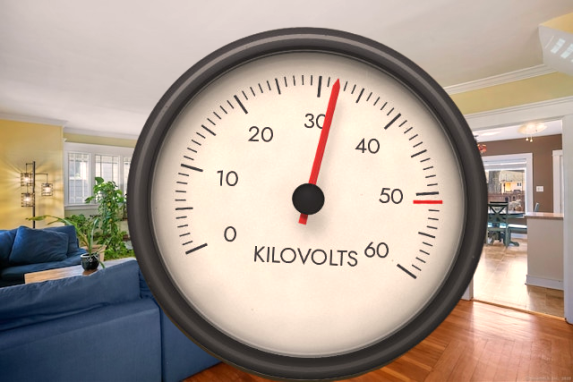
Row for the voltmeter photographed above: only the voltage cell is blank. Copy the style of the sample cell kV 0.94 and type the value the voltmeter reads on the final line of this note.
kV 32
